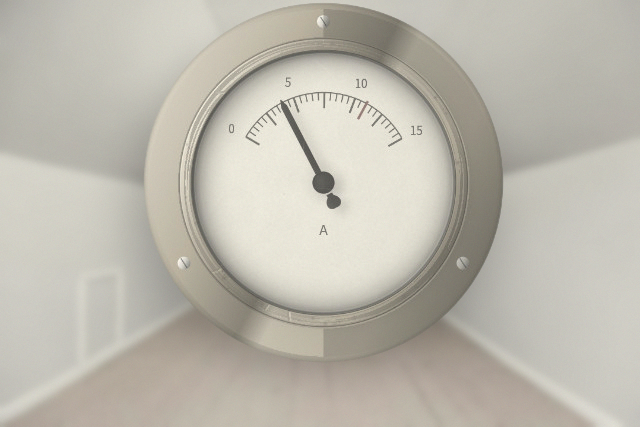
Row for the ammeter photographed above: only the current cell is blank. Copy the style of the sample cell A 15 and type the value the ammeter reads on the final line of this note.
A 4
